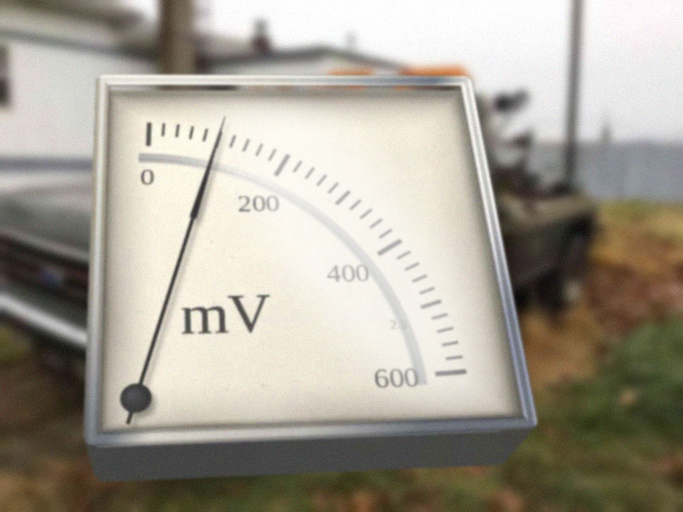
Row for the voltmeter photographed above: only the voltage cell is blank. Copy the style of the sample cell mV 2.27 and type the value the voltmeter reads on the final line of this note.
mV 100
